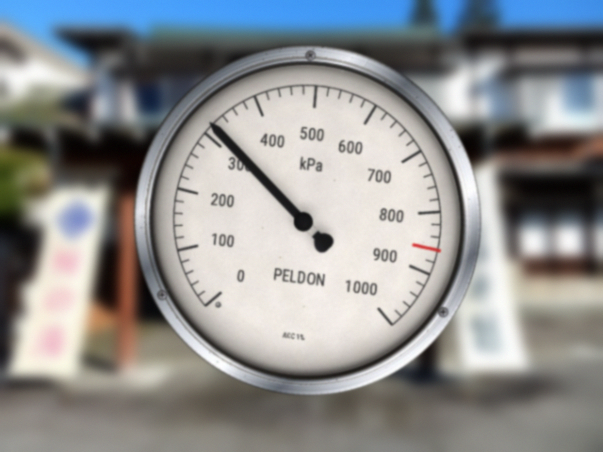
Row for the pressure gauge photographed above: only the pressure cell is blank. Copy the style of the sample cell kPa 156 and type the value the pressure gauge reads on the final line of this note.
kPa 320
